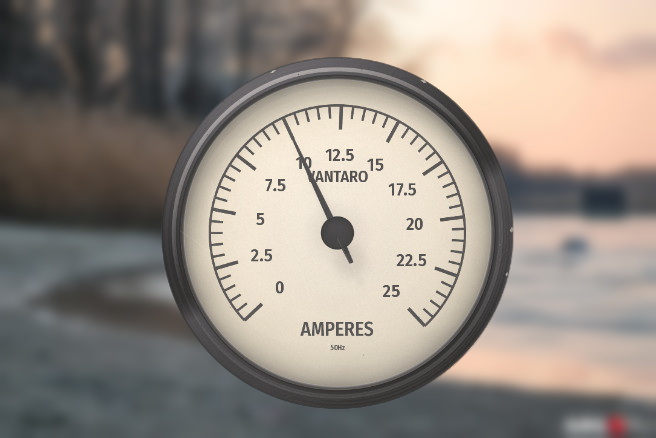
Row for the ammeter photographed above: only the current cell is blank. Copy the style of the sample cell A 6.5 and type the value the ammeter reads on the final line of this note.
A 10
